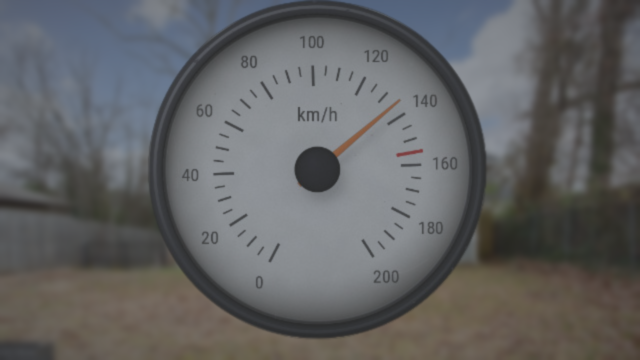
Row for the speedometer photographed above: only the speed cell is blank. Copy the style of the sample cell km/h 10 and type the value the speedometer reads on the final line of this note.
km/h 135
